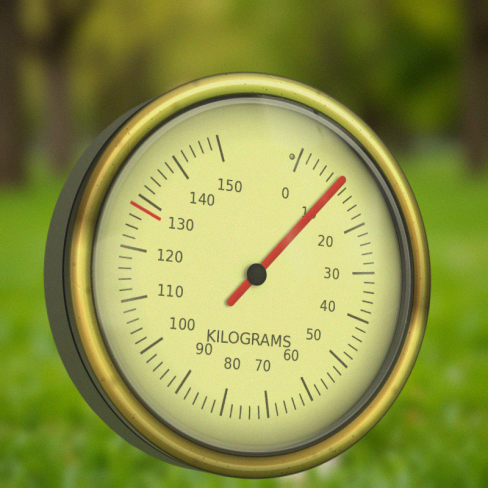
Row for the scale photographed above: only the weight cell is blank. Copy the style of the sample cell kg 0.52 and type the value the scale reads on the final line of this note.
kg 10
